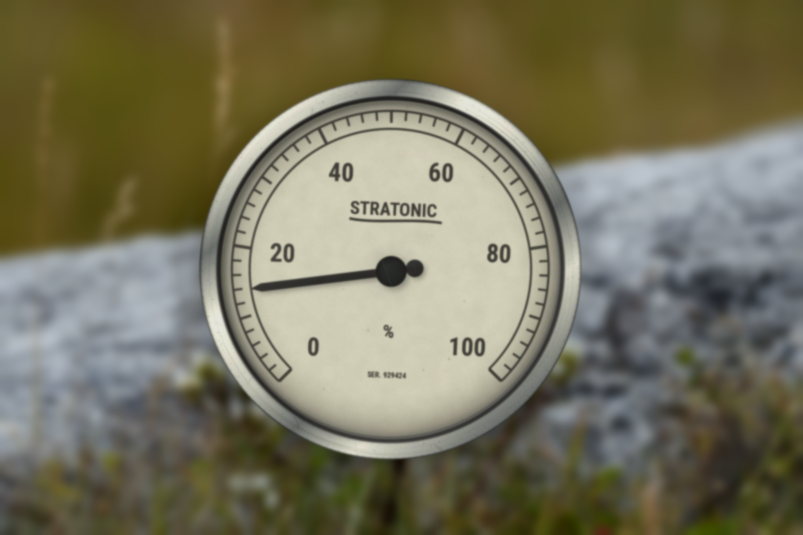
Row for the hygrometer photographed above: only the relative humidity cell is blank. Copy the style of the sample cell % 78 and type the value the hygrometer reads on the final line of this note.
% 14
